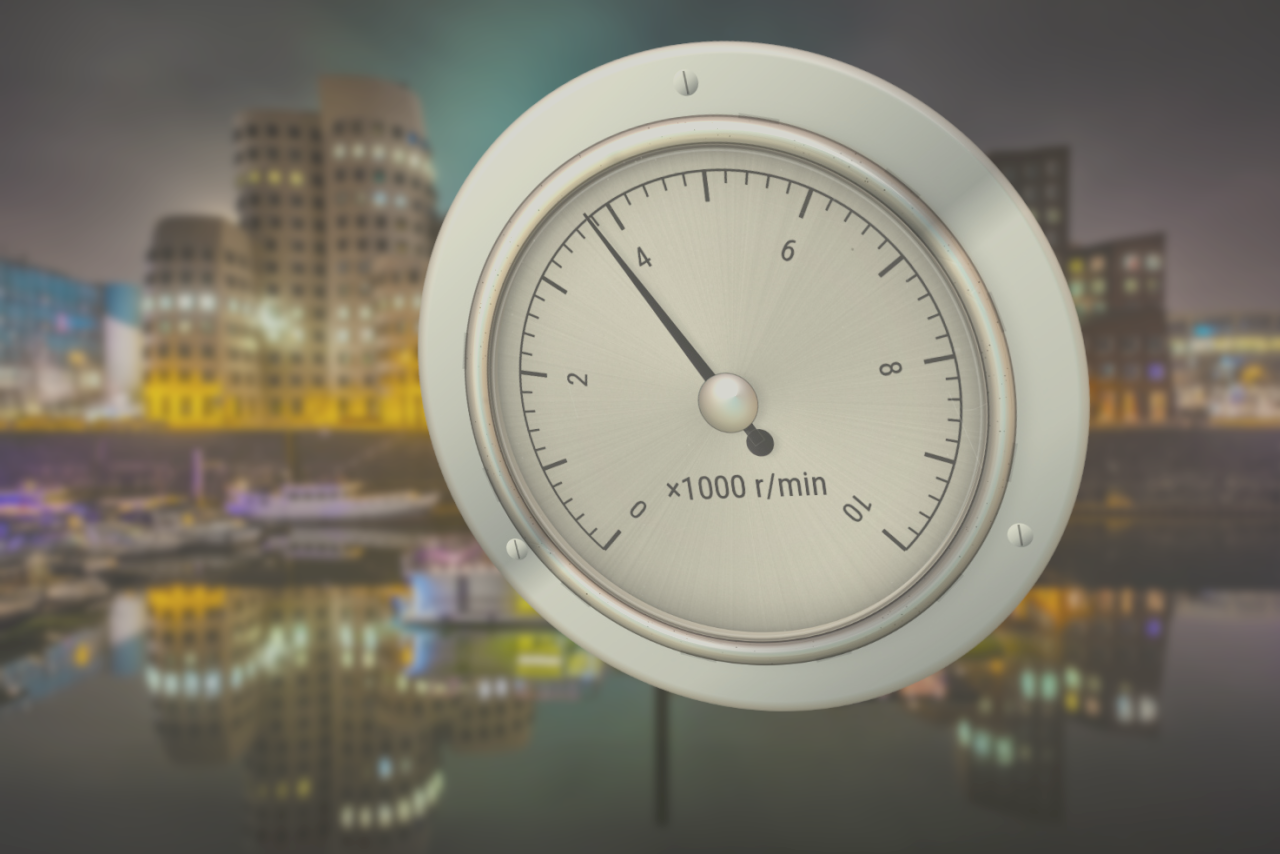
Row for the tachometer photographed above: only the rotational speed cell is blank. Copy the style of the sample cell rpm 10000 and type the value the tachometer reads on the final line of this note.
rpm 3800
